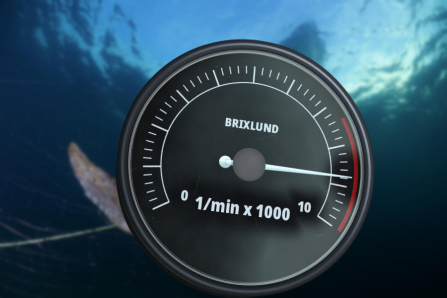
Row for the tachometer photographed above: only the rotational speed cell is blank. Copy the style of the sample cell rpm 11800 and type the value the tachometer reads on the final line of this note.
rpm 8800
